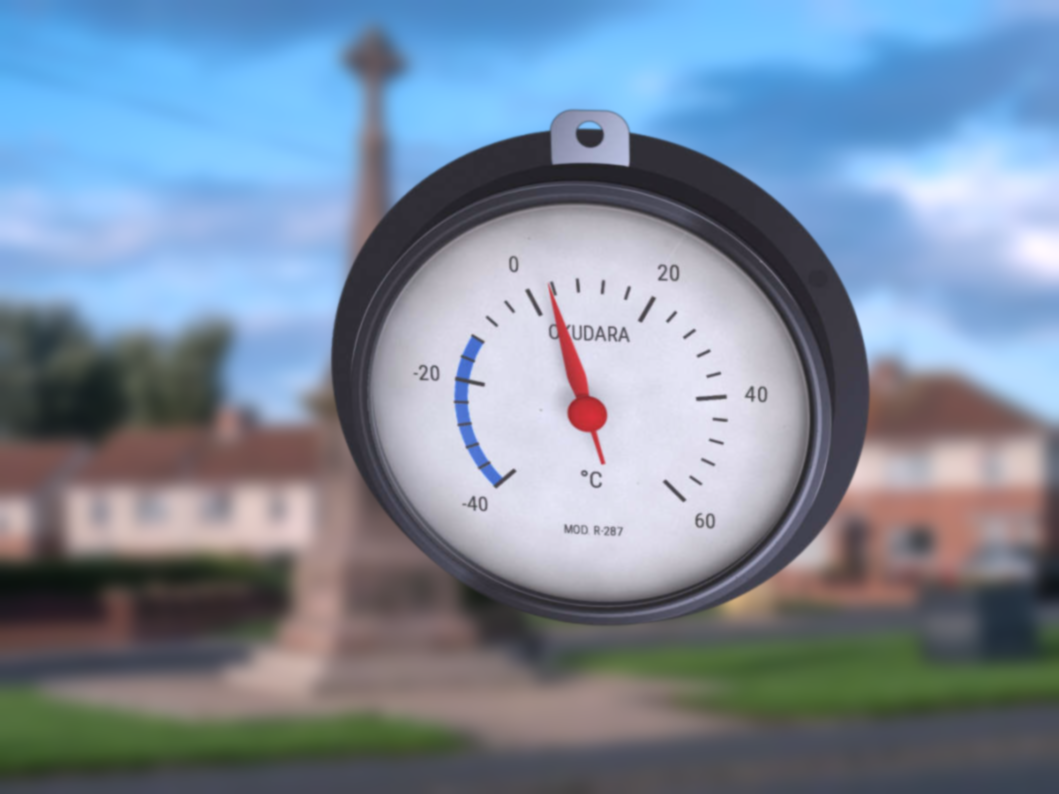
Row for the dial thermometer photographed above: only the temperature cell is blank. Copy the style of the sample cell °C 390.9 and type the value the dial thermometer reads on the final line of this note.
°C 4
